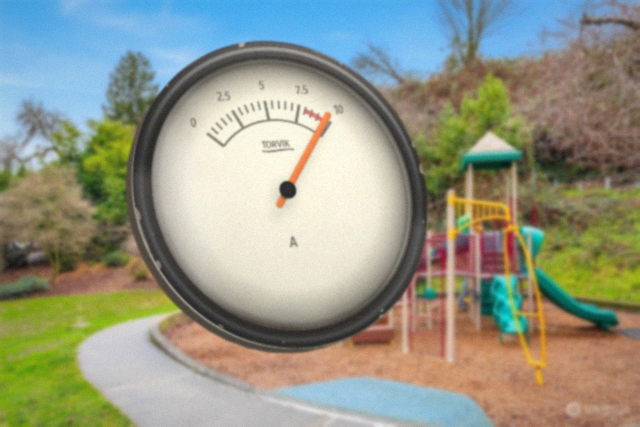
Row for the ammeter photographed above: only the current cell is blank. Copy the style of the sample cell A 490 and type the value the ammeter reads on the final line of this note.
A 9.5
